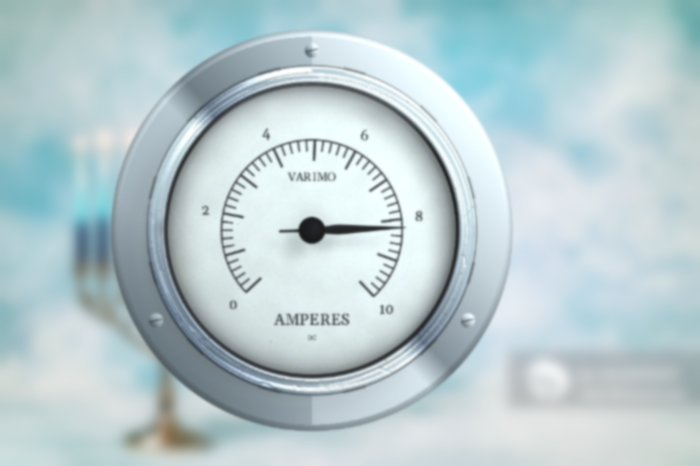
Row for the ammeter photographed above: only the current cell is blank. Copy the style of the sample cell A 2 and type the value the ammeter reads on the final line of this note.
A 8.2
